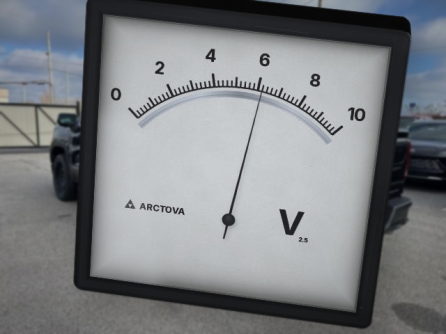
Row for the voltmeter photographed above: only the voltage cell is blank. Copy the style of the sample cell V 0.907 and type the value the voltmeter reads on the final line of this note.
V 6.2
